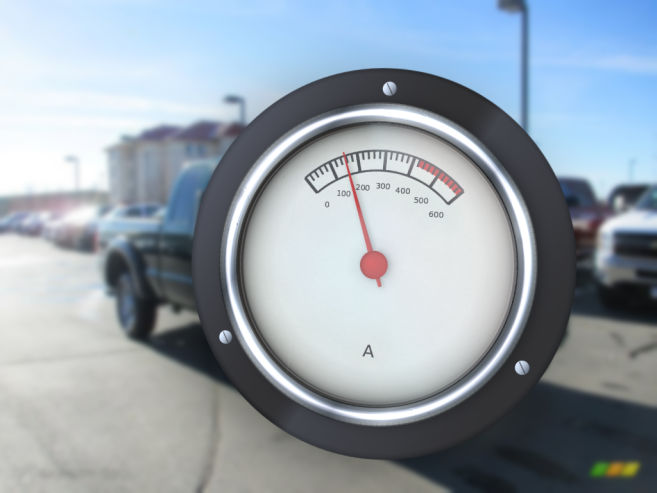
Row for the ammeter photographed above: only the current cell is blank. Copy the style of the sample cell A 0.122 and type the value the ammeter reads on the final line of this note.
A 160
